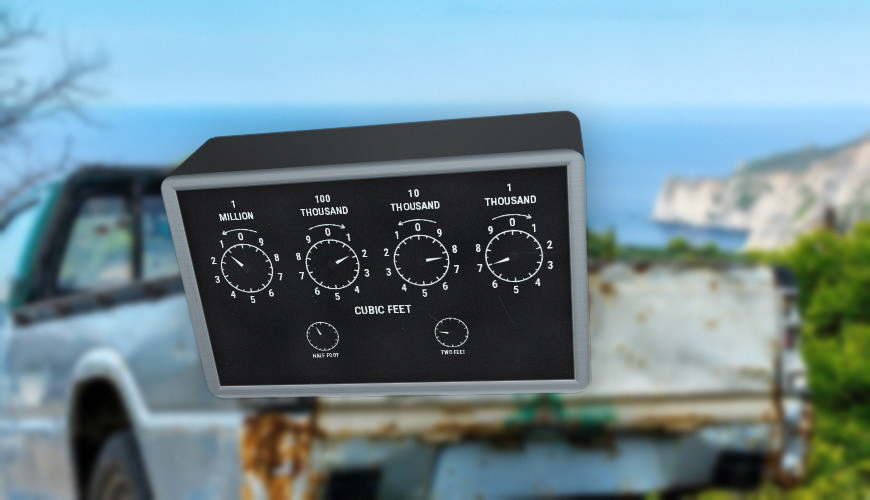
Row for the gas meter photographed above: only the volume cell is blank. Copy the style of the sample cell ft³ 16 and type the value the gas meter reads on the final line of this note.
ft³ 117700
